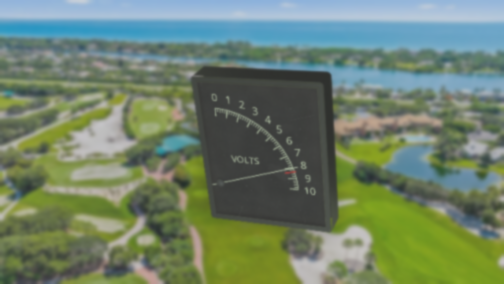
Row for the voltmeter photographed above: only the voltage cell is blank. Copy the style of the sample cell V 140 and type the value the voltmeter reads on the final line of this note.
V 8
